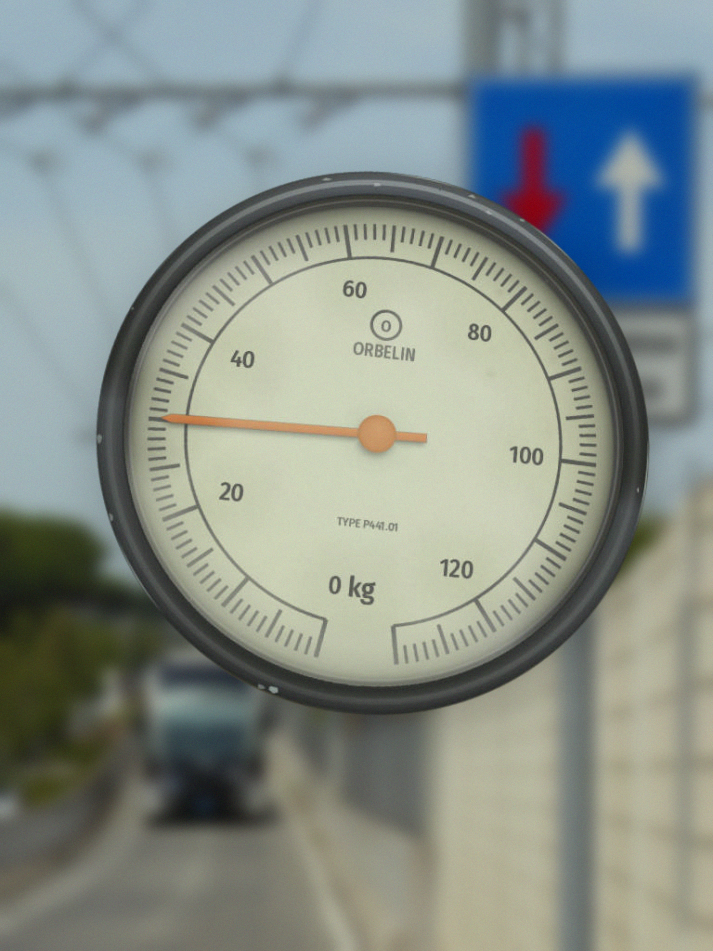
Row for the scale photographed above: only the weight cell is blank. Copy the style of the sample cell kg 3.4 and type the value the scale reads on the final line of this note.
kg 30
